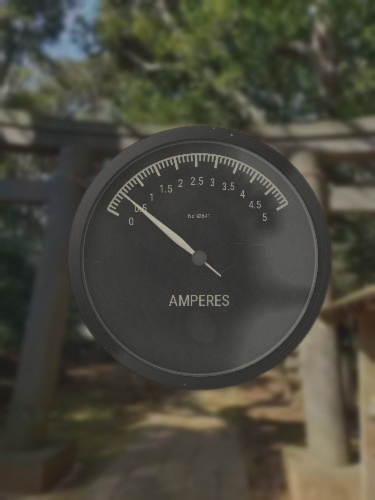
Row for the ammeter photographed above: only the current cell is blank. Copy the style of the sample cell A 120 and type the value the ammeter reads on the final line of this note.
A 0.5
